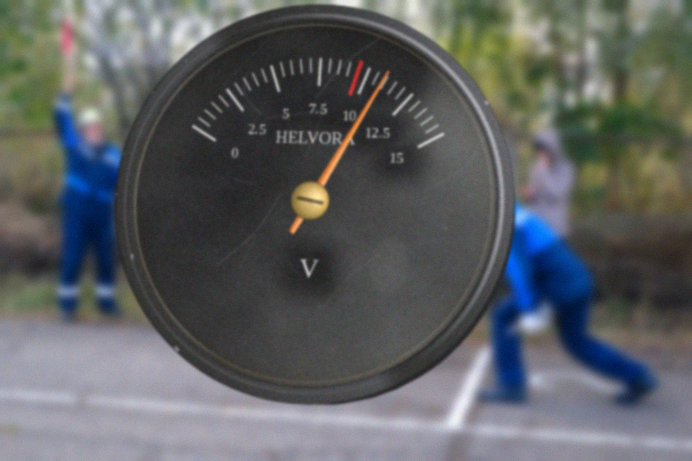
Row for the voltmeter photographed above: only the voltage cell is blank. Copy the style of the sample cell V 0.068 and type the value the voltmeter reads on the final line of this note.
V 11
